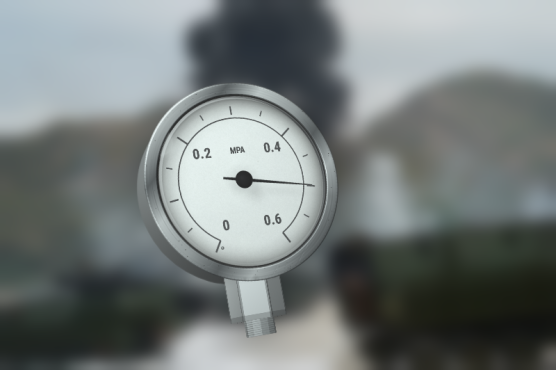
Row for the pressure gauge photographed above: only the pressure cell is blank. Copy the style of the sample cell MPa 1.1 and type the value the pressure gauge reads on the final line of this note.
MPa 0.5
